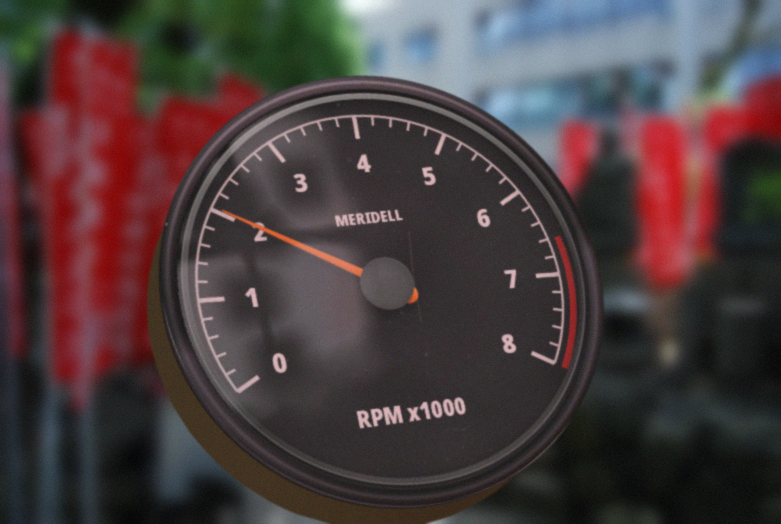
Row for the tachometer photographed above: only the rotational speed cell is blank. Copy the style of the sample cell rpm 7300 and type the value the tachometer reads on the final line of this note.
rpm 2000
